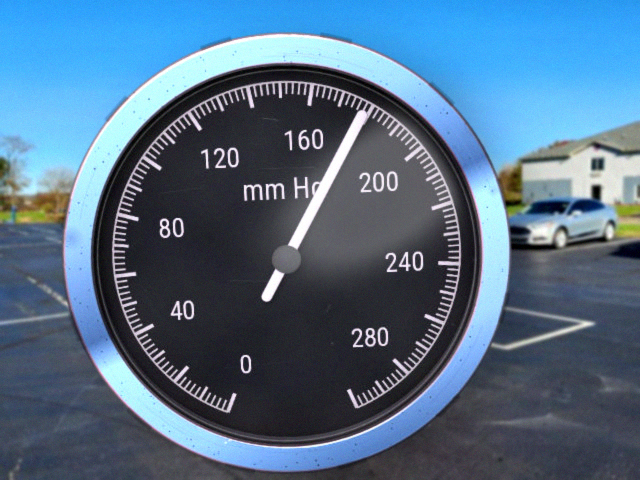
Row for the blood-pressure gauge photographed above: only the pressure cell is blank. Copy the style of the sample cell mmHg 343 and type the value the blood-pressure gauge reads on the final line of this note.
mmHg 178
